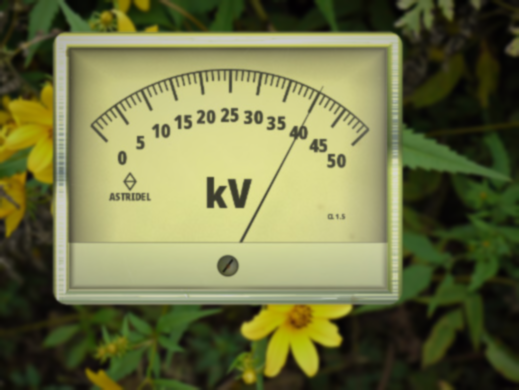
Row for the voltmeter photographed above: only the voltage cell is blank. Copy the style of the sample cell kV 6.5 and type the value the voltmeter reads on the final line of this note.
kV 40
